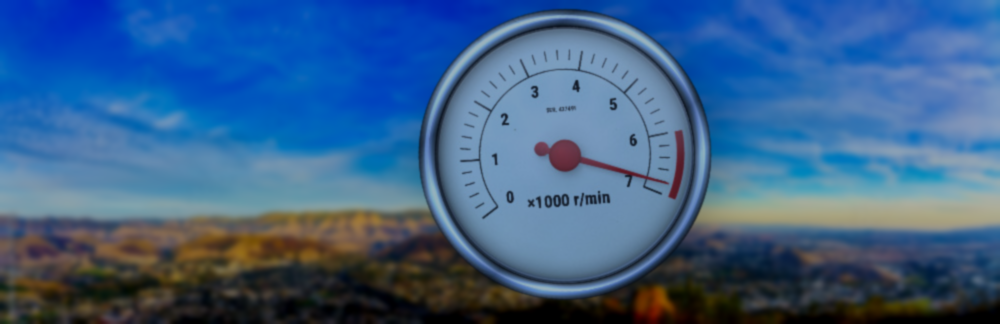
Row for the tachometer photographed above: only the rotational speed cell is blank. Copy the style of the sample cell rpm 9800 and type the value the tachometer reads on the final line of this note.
rpm 6800
